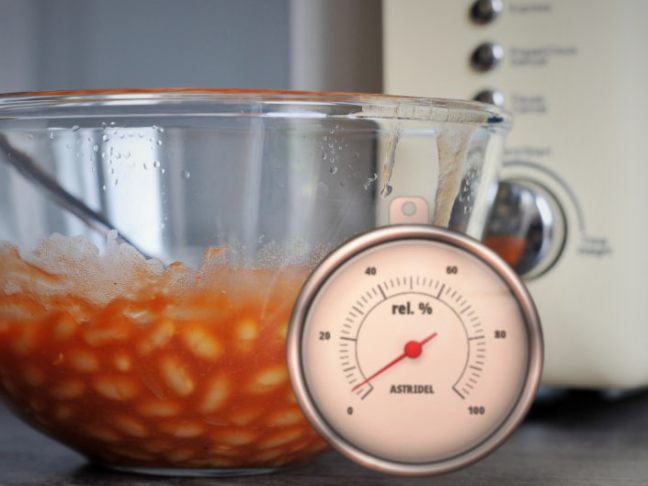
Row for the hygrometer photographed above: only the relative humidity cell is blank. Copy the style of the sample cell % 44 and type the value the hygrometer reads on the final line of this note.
% 4
